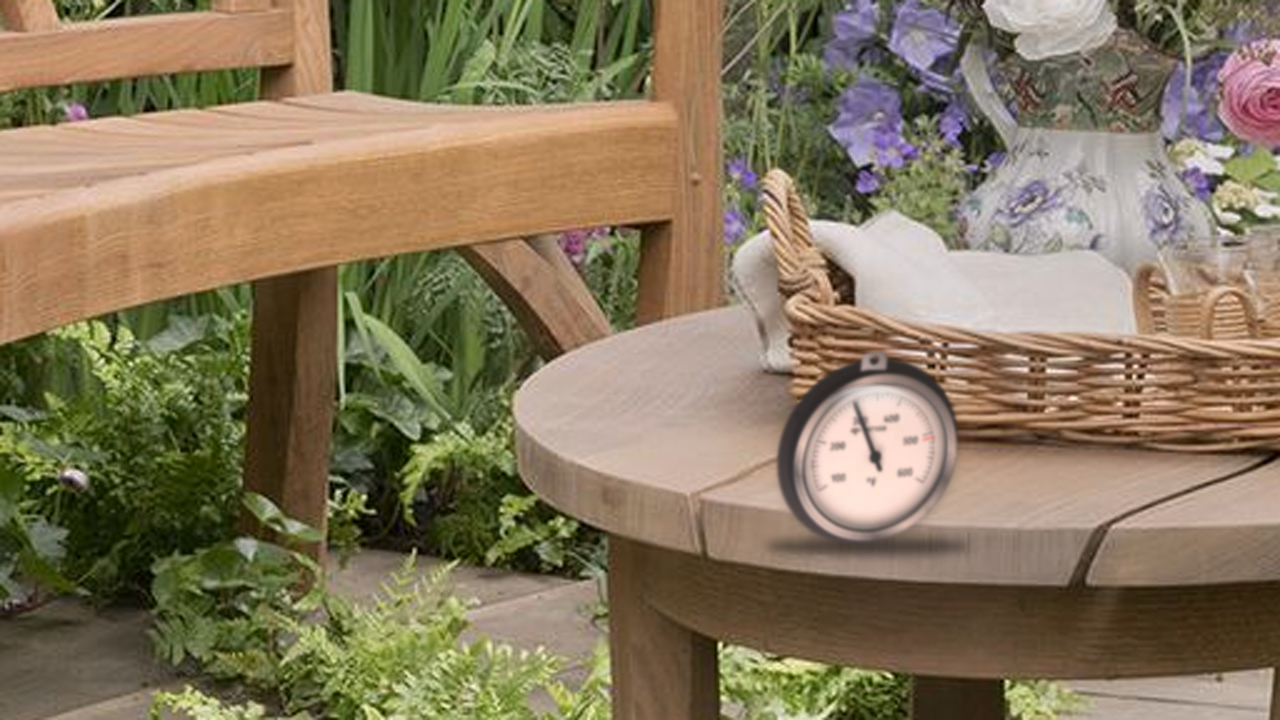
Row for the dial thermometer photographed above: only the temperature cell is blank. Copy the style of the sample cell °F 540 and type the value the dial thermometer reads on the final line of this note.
°F 300
